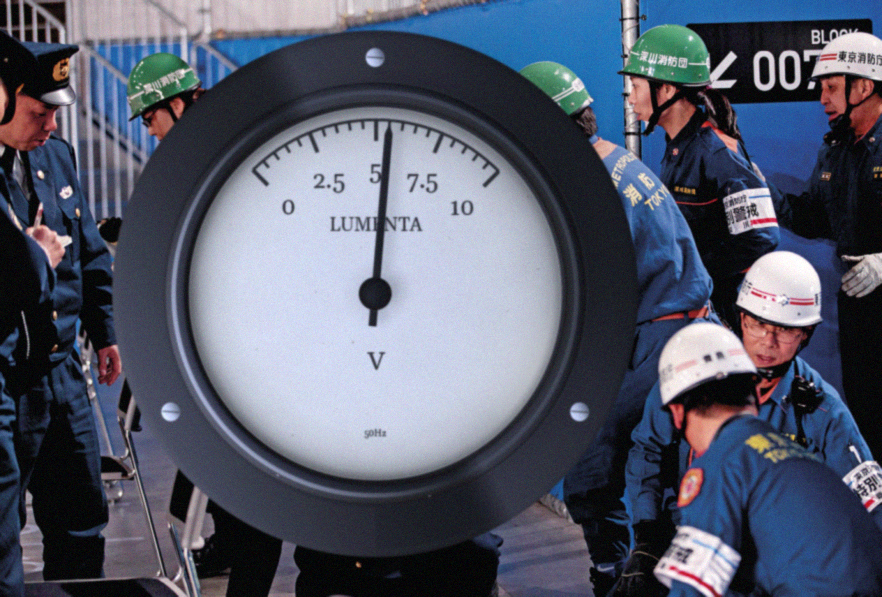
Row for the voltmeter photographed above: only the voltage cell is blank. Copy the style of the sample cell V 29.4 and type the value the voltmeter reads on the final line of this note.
V 5.5
